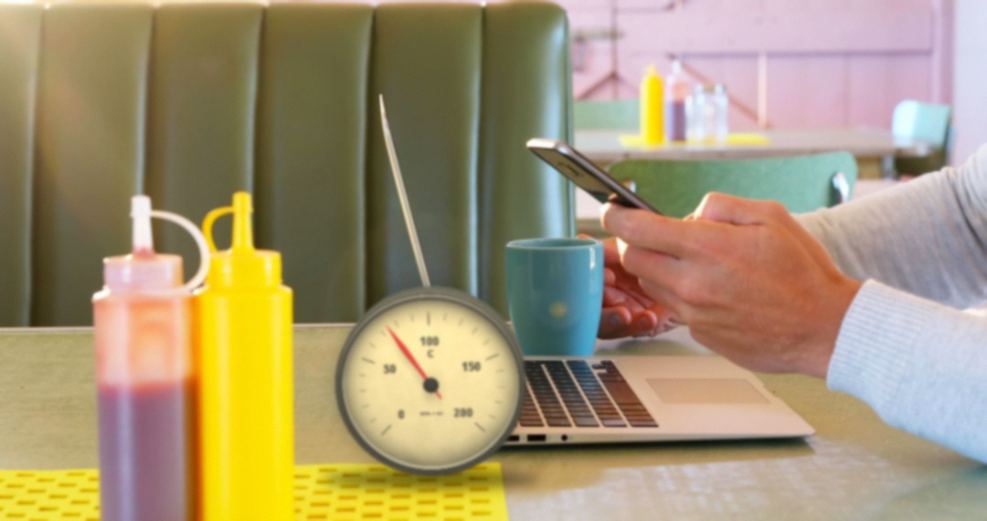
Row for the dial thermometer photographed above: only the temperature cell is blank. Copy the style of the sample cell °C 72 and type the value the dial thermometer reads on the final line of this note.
°C 75
